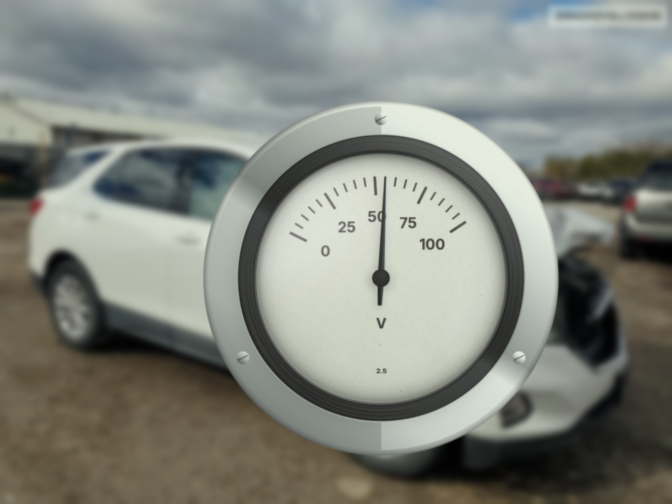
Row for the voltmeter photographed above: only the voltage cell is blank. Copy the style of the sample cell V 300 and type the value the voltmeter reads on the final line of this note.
V 55
